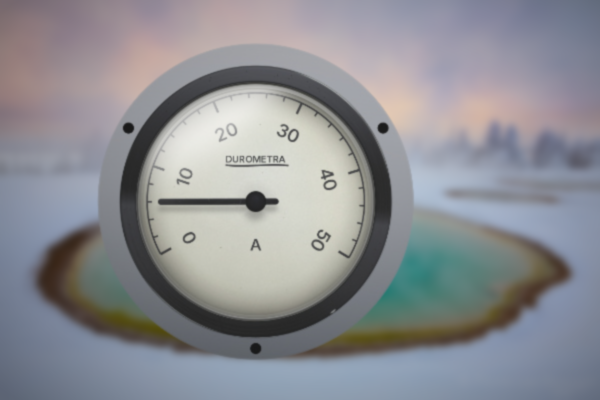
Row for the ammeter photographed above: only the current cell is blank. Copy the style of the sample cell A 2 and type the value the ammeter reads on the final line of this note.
A 6
